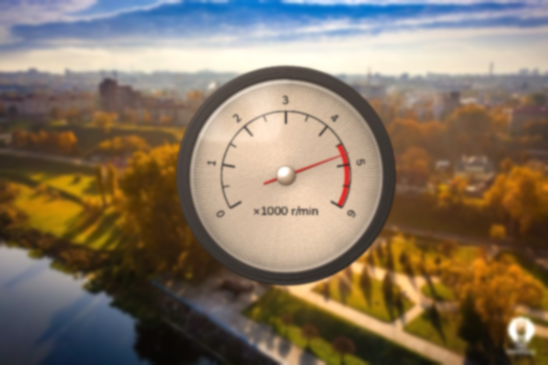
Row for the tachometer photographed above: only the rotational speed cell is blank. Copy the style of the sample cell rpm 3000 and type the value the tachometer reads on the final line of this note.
rpm 4750
